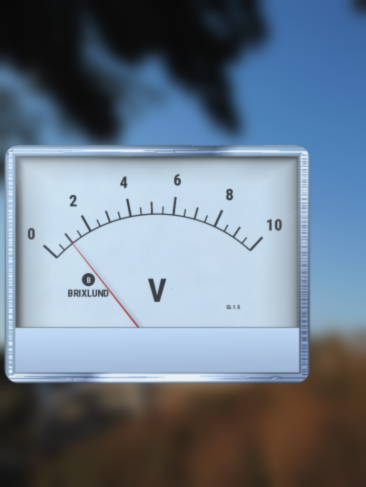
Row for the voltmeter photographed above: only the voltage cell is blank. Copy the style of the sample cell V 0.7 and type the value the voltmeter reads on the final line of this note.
V 1
